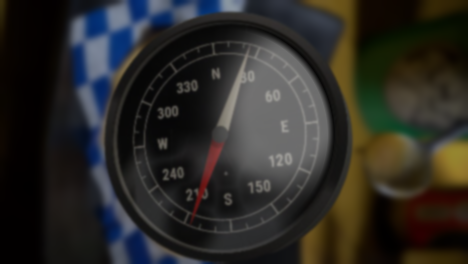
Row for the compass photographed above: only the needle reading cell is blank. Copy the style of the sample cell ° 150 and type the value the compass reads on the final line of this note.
° 205
